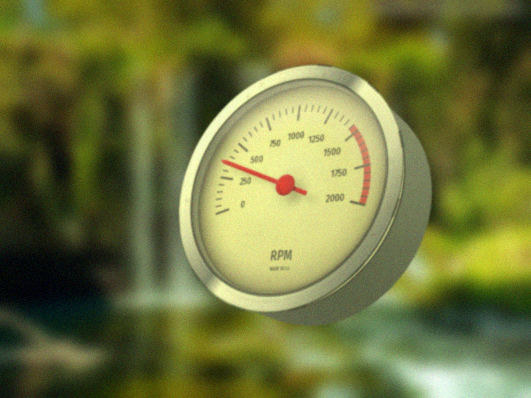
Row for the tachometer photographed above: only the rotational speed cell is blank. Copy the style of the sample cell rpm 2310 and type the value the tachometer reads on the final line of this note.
rpm 350
